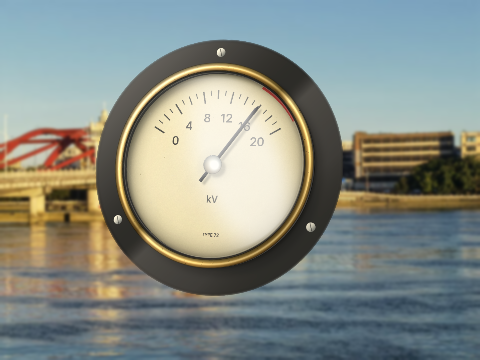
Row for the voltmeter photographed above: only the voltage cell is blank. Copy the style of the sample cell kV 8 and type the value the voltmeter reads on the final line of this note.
kV 16
